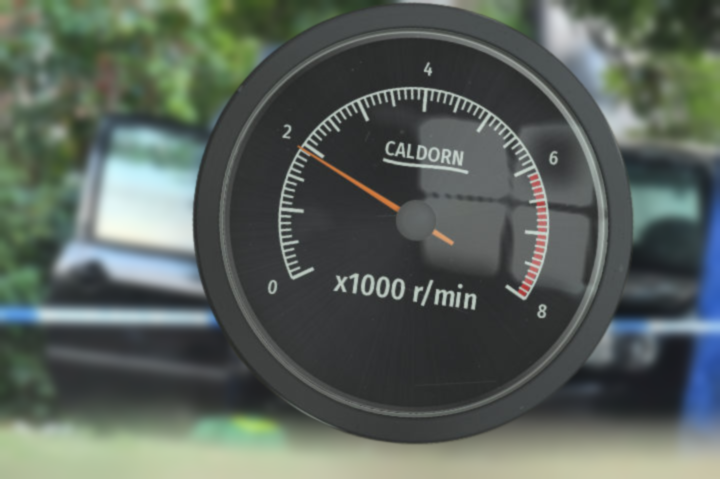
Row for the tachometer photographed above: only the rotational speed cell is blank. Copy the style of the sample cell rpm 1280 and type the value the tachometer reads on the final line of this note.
rpm 1900
